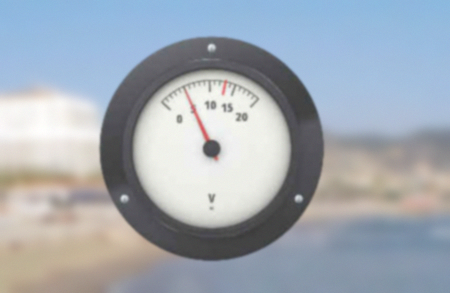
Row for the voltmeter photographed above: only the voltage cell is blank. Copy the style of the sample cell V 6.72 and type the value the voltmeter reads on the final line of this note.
V 5
